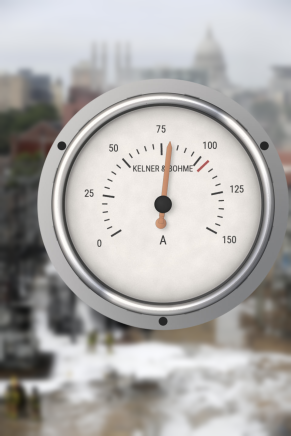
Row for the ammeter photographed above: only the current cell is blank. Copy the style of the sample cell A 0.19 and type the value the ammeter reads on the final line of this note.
A 80
